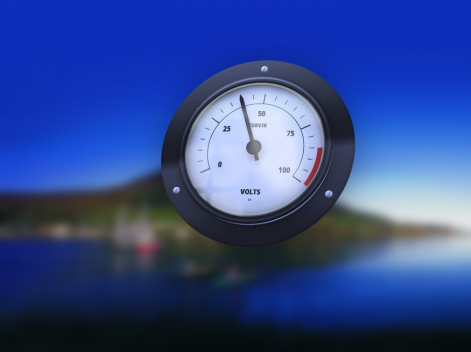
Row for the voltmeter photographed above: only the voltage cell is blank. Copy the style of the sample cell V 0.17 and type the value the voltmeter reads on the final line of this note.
V 40
